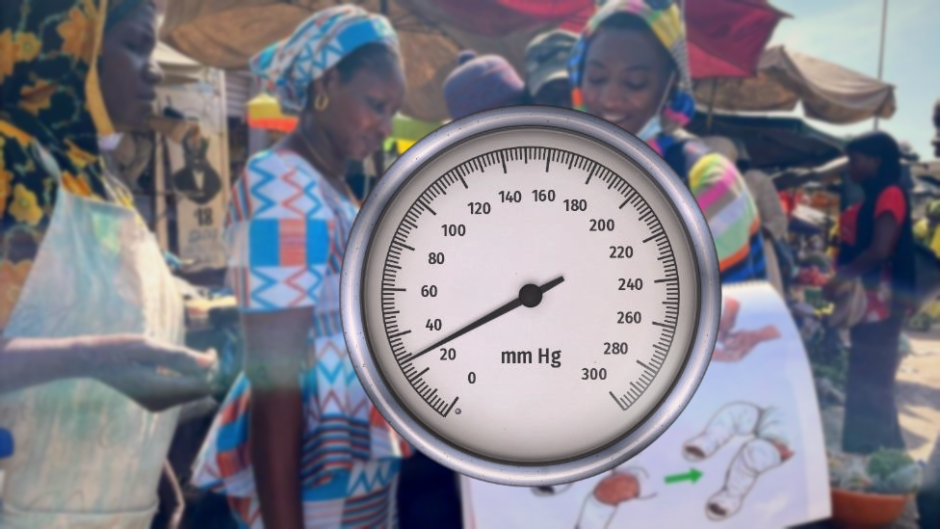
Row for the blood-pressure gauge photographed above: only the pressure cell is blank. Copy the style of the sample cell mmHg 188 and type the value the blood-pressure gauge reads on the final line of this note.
mmHg 28
